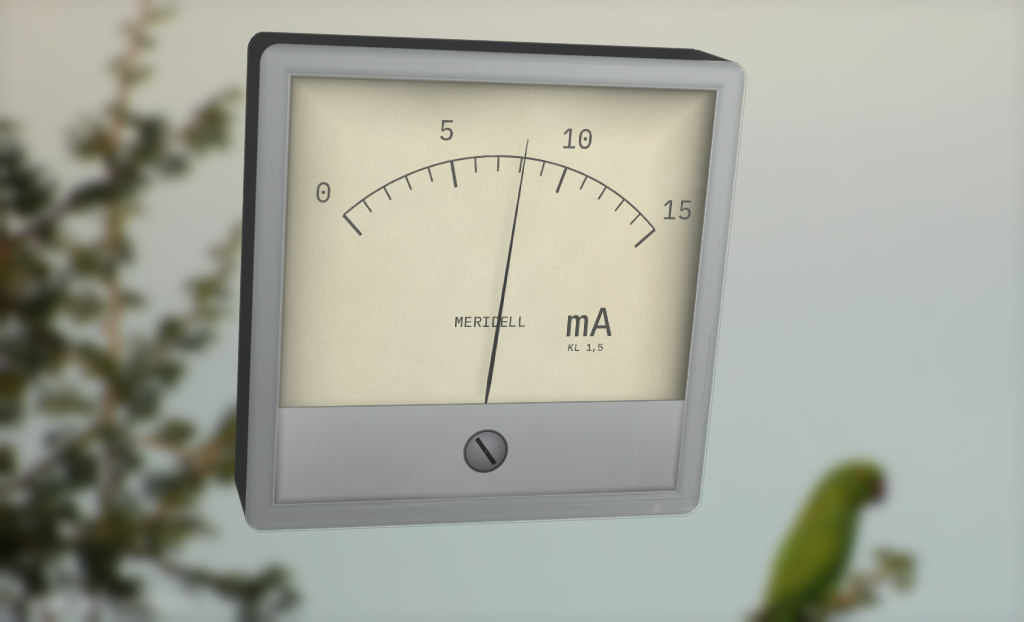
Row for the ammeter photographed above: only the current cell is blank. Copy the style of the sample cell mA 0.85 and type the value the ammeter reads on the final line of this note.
mA 8
